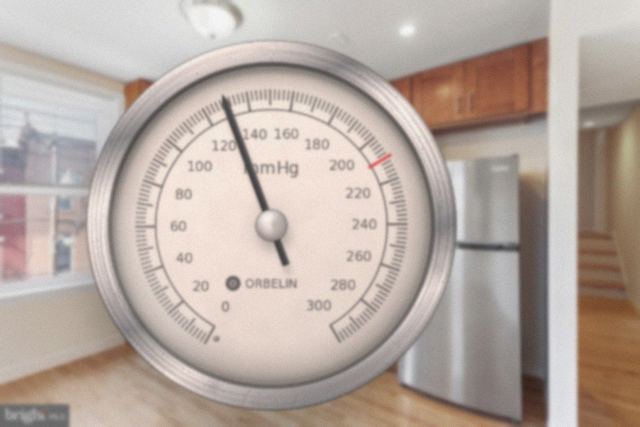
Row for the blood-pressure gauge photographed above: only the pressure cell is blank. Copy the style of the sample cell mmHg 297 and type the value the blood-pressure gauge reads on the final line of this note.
mmHg 130
